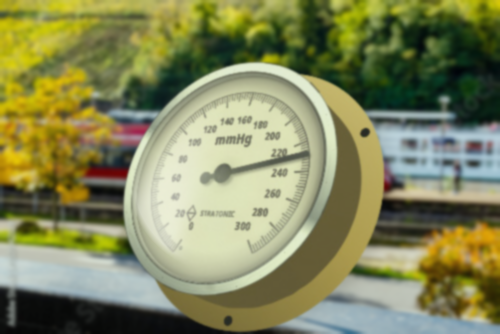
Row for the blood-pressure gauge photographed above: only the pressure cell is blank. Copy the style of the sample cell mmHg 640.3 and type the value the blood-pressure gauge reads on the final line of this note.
mmHg 230
